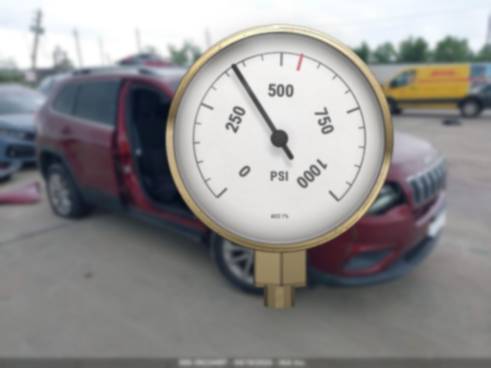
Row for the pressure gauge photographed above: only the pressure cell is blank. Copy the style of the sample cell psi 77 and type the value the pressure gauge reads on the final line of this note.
psi 375
